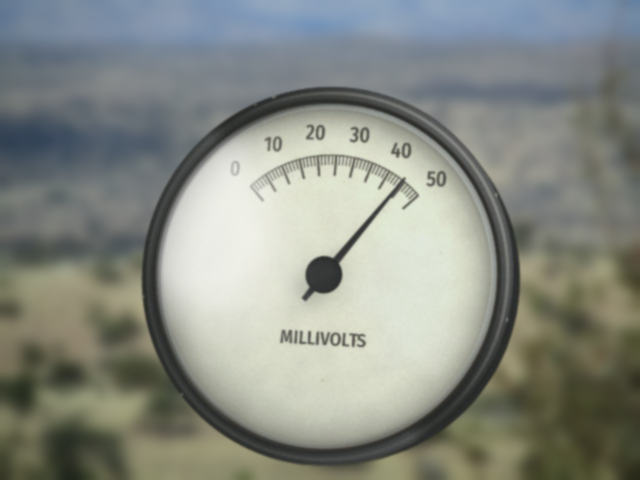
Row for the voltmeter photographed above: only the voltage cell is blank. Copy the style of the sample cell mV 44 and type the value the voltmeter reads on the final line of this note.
mV 45
